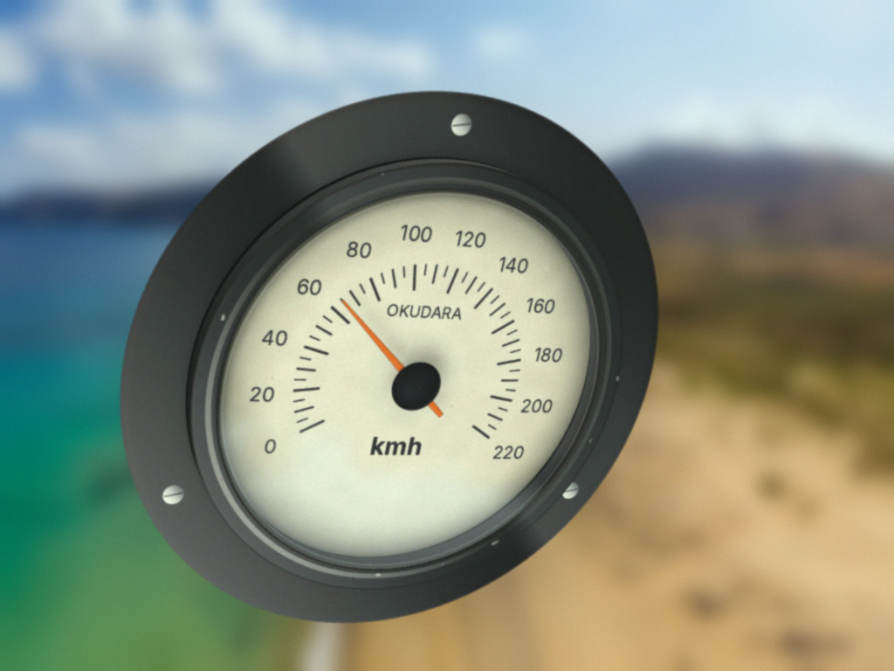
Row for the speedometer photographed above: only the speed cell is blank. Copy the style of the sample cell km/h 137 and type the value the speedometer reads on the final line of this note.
km/h 65
